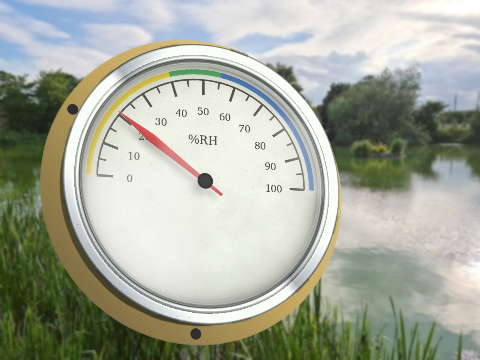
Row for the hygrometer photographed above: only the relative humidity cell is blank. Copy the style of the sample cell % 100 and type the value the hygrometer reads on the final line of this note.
% 20
